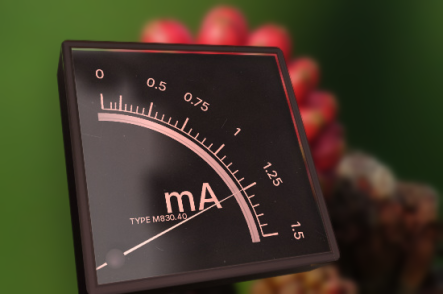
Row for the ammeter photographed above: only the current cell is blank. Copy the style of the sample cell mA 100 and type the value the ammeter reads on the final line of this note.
mA 1.25
